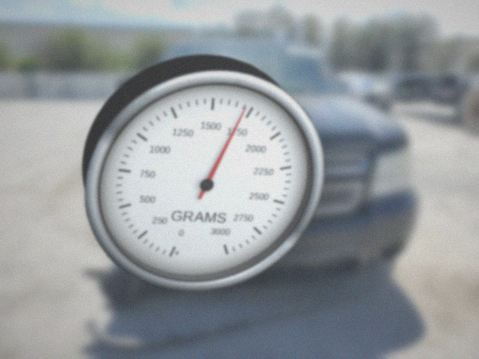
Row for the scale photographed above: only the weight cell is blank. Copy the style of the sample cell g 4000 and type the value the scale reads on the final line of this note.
g 1700
